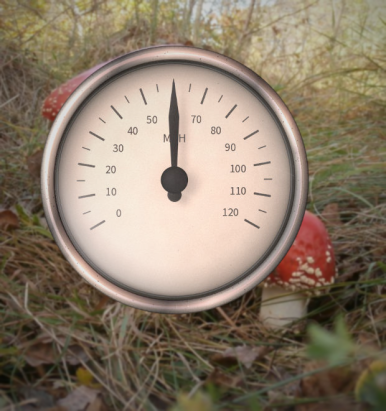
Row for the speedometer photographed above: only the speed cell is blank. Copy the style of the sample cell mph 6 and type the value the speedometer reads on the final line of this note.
mph 60
